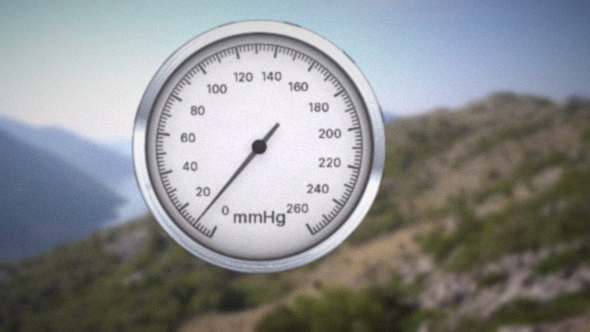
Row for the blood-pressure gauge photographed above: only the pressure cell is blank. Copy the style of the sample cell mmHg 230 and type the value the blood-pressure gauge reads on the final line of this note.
mmHg 10
